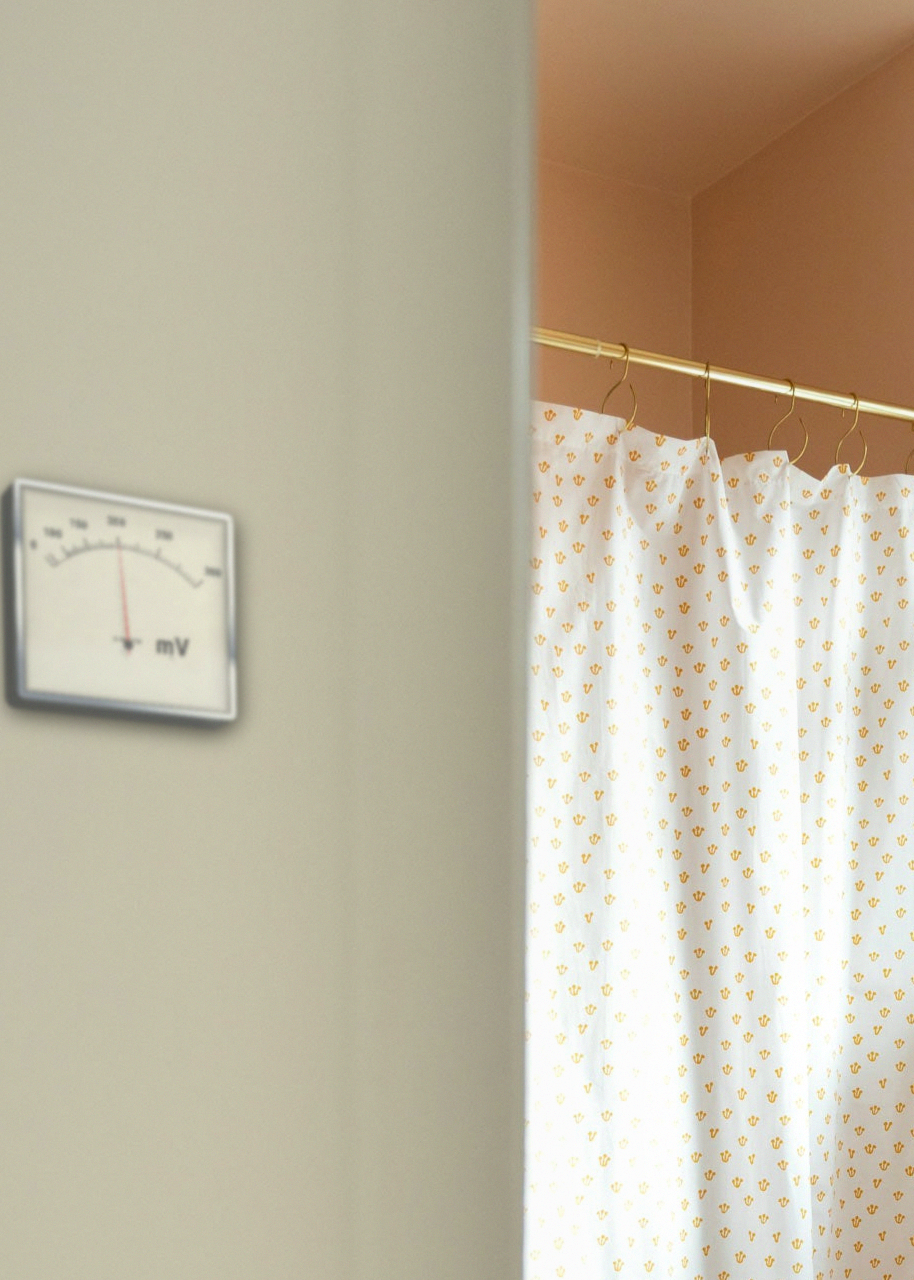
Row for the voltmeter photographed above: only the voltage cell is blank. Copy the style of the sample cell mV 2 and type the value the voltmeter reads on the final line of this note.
mV 200
